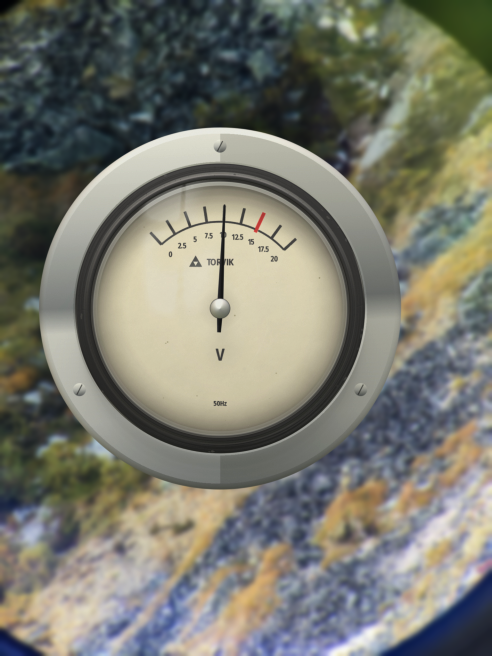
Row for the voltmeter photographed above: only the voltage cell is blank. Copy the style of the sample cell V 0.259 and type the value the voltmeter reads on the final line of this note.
V 10
